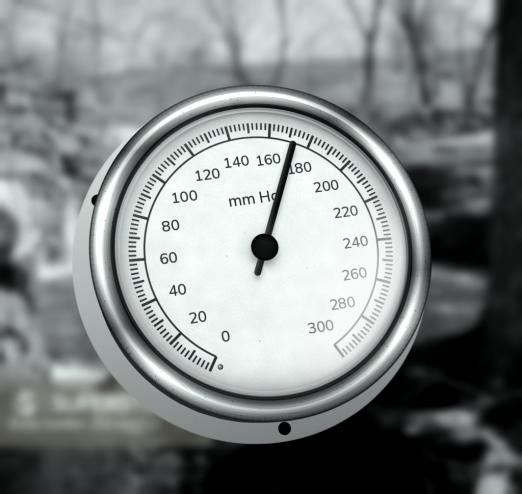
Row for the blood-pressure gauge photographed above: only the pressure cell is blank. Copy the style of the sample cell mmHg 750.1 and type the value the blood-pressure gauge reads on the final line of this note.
mmHg 172
